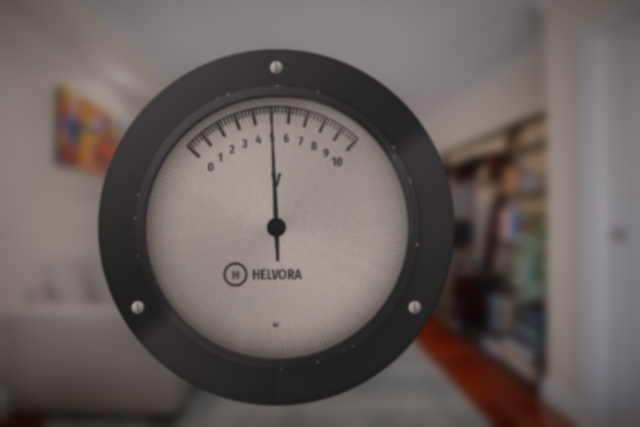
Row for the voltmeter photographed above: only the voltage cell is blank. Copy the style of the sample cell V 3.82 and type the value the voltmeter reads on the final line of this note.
V 5
